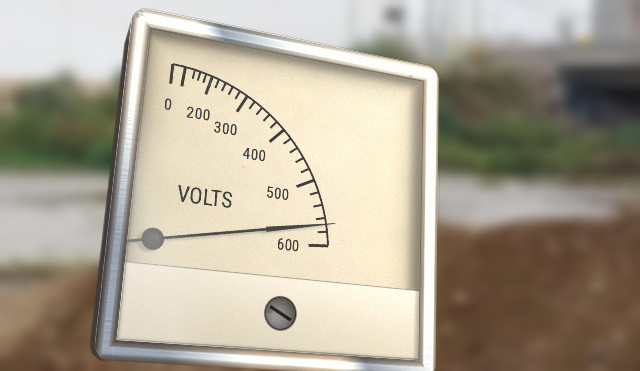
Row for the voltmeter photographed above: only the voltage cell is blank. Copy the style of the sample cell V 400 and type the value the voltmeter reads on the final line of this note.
V 570
